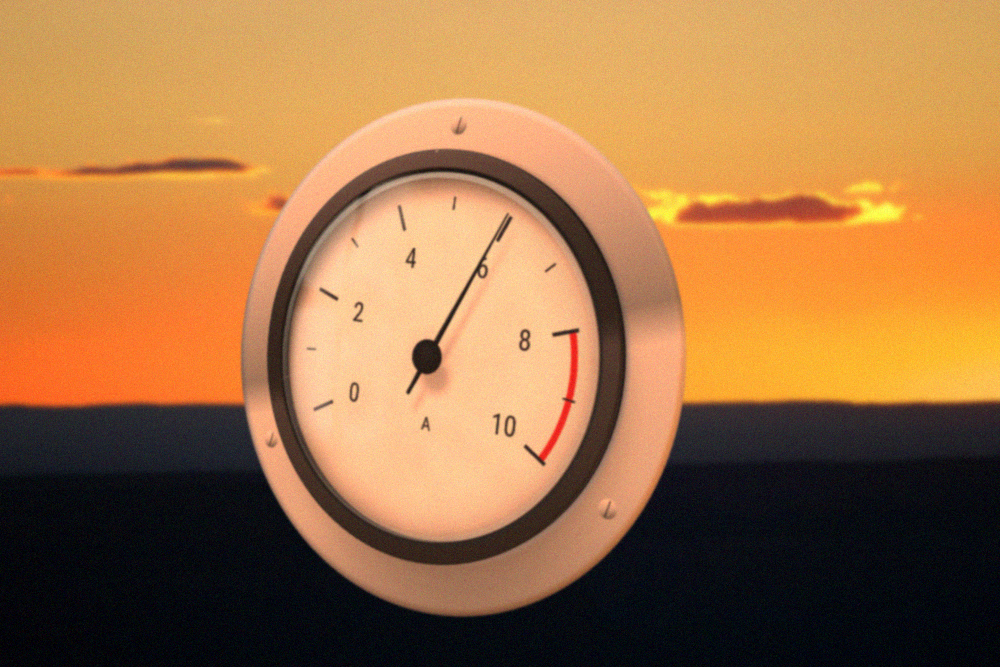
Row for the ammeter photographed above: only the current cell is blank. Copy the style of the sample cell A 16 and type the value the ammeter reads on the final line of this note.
A 6
